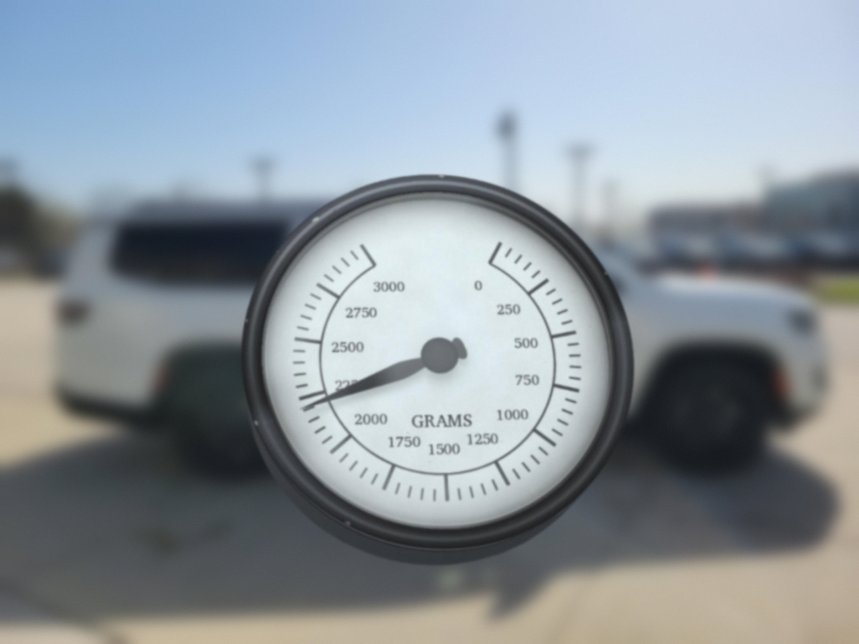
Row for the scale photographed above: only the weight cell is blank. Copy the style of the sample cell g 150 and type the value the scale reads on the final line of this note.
g 2200
